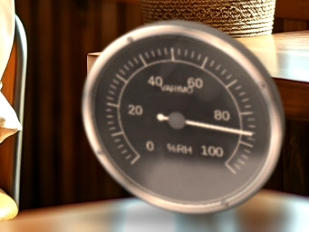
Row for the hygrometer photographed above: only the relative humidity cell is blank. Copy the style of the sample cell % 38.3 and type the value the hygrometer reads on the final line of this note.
% 86
